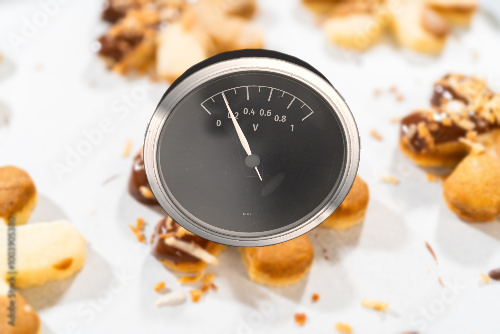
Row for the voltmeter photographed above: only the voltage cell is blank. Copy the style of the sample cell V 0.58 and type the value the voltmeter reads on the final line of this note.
V 0.2
